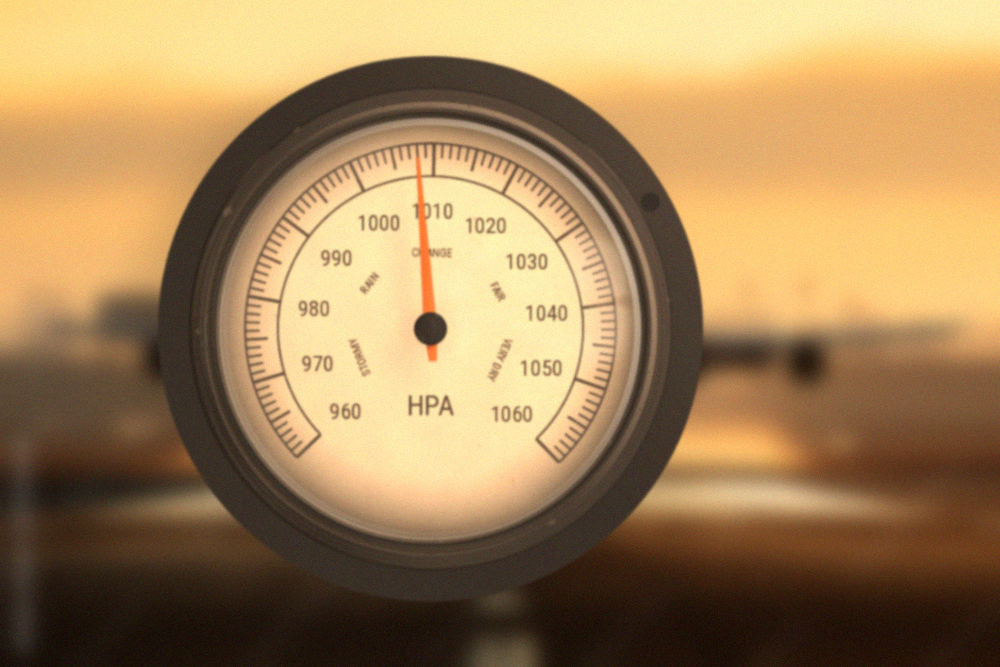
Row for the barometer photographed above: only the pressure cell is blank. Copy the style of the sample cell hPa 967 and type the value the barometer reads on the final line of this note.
hPa 1008
